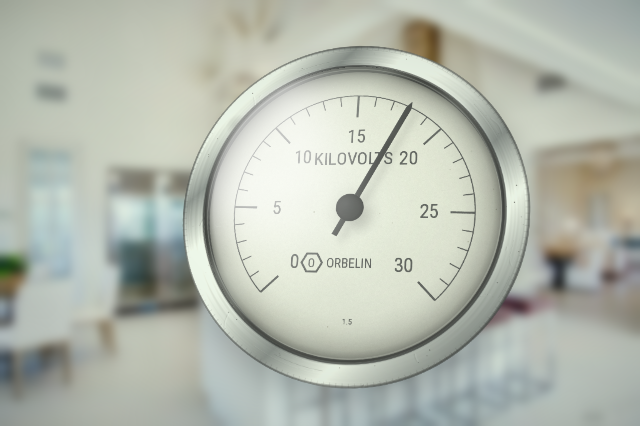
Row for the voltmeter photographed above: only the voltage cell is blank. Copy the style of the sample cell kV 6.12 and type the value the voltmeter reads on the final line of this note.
kV 18
